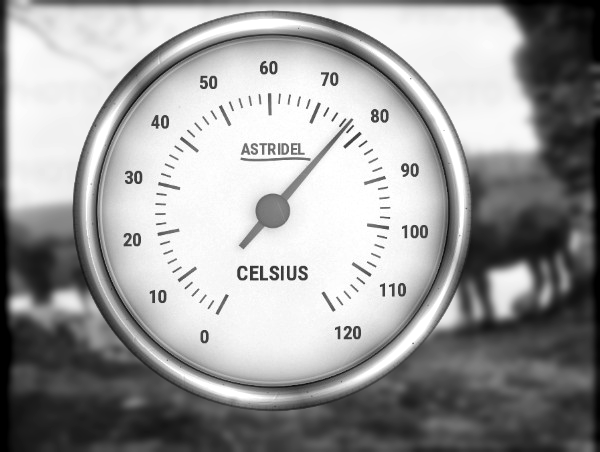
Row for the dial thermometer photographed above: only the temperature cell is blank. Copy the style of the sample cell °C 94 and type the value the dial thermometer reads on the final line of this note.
°C 77
